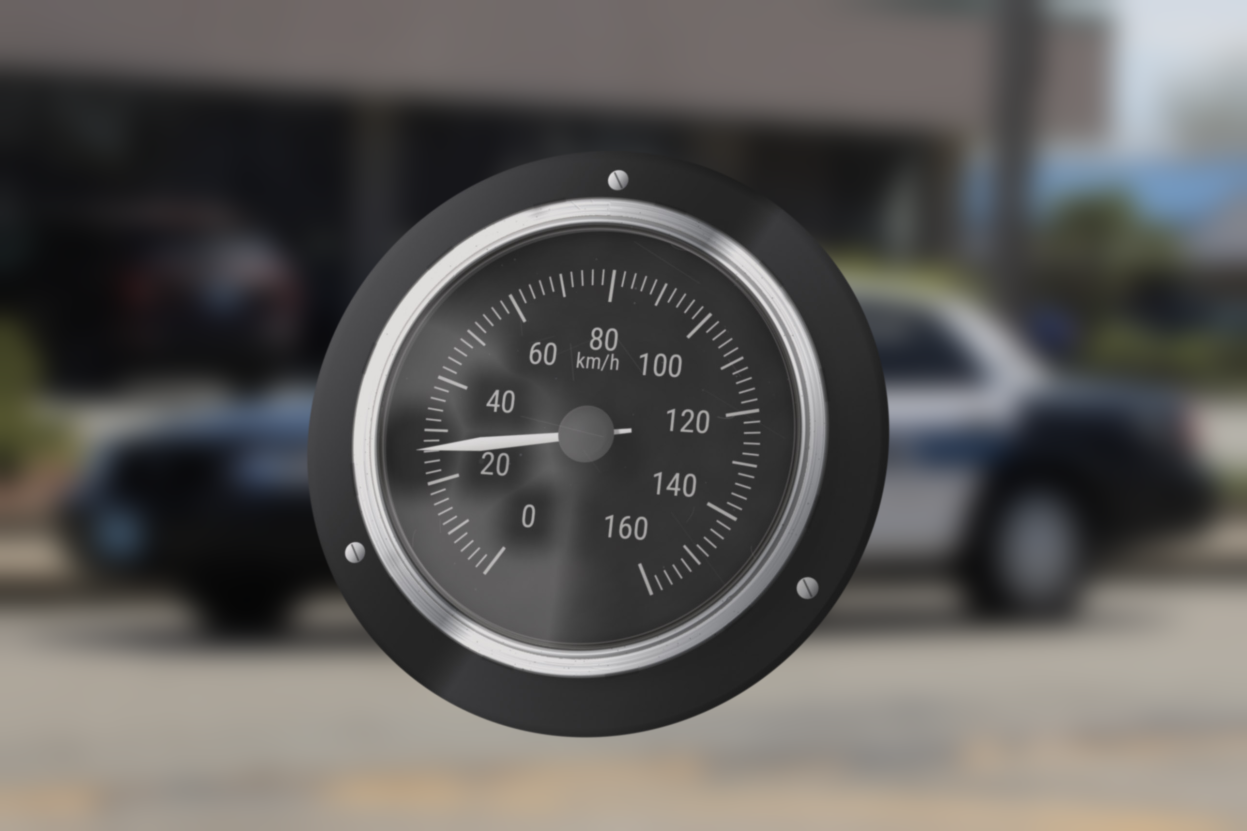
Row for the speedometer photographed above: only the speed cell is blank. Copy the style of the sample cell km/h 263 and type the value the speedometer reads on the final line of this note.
km/h 26
